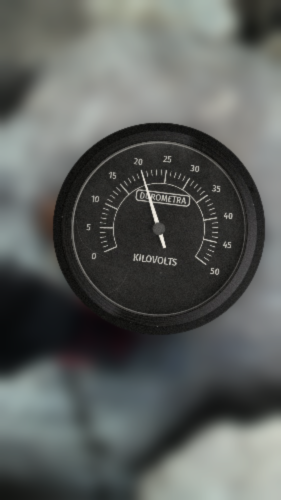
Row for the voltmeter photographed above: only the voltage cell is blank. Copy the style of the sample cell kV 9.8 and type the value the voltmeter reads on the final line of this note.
kV 20
